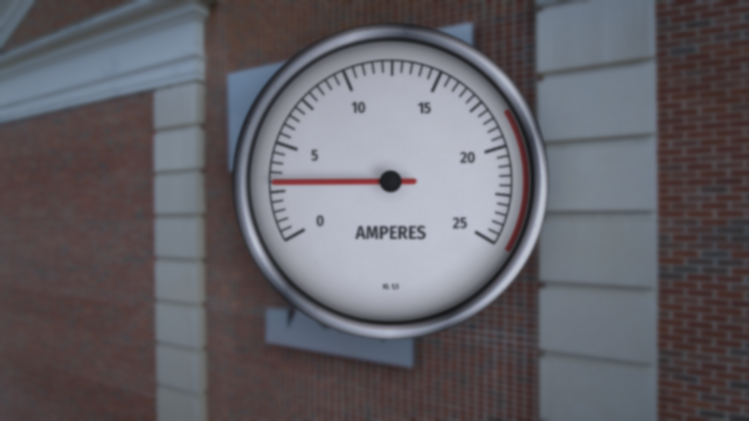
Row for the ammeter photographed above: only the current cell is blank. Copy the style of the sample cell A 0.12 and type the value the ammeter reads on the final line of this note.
A 3
